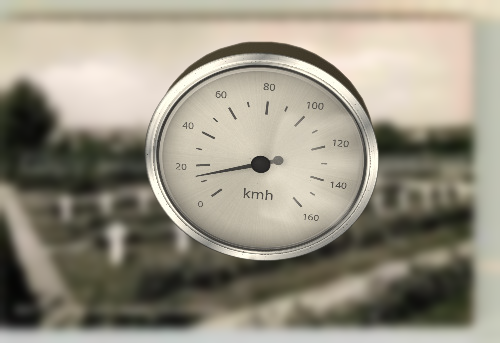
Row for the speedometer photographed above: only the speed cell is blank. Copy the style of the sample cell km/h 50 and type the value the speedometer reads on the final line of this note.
km/h 15
